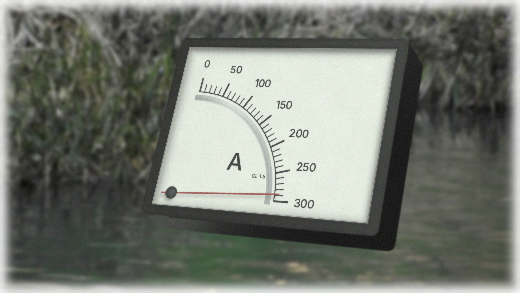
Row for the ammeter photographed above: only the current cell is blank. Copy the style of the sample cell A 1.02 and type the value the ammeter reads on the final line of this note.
A 290
